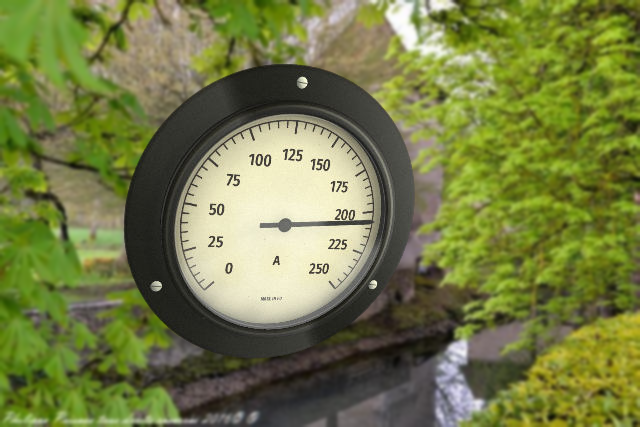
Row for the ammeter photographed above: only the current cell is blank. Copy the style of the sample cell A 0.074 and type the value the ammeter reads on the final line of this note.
A 205
